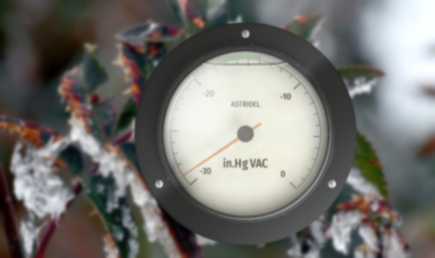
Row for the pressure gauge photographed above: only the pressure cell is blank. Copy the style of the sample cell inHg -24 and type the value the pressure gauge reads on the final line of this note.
inHg -29
